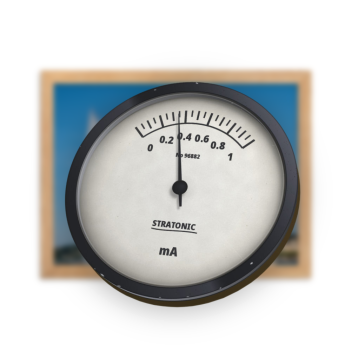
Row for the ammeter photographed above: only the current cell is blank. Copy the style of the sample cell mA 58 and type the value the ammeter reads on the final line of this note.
mA 0.35
